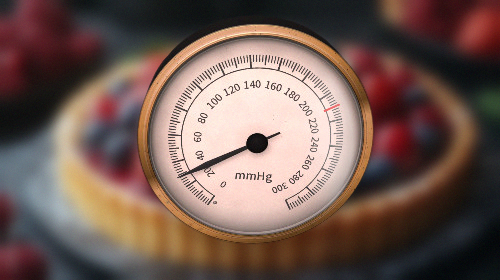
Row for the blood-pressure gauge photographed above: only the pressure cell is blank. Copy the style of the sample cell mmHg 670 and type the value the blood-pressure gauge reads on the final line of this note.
mmHg 30
